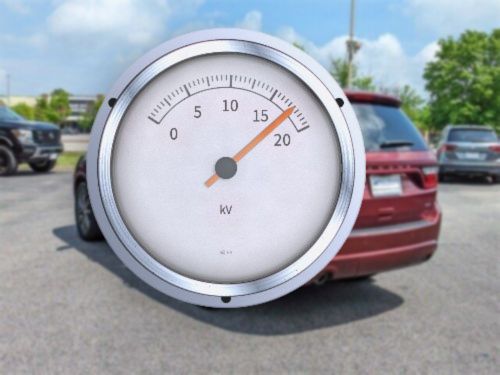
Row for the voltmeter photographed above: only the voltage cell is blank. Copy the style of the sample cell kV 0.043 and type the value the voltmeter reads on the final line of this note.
kV 17.5
